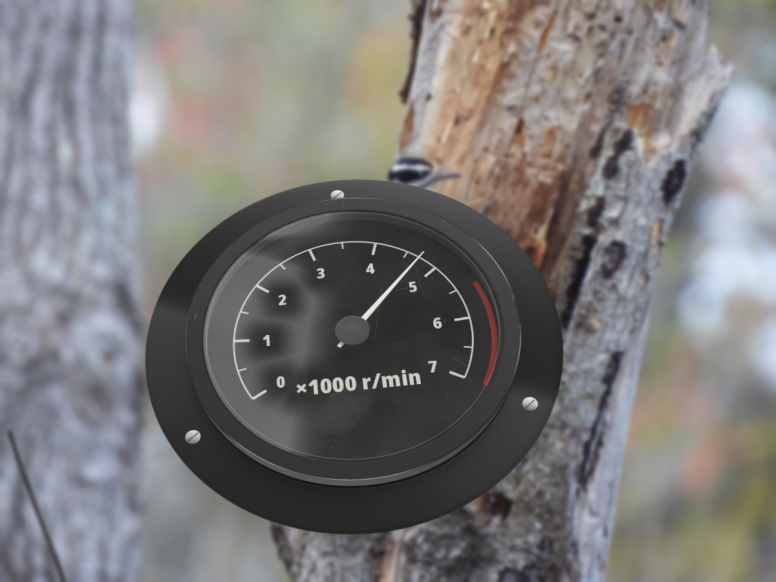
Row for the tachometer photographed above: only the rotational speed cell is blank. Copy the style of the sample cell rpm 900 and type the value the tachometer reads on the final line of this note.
rpm 4750
